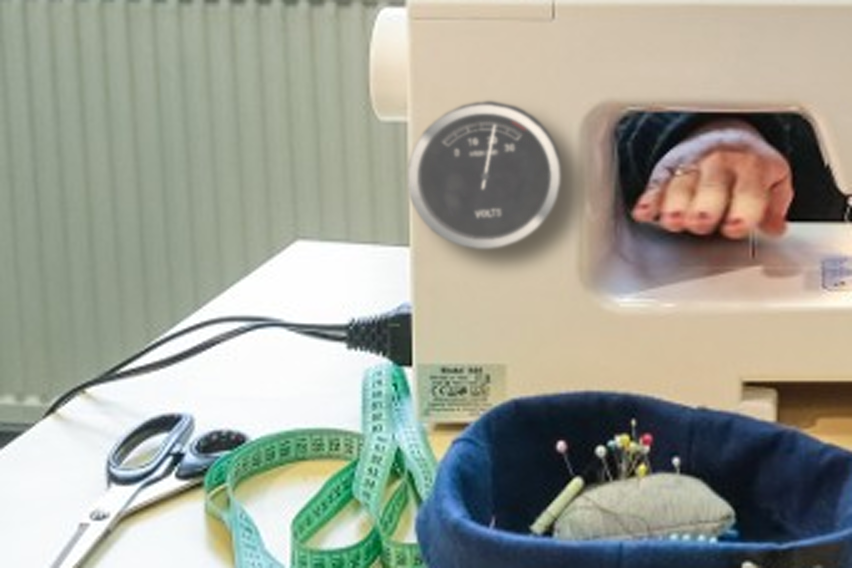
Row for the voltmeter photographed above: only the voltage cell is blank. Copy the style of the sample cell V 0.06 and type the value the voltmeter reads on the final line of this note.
V 20
